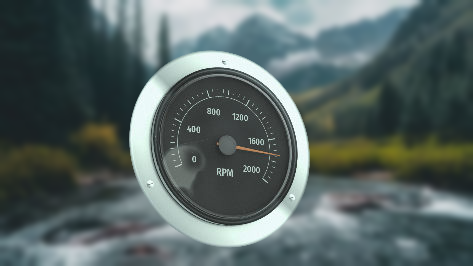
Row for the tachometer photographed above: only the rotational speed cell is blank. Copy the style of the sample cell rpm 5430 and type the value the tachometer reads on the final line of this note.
rpm 1750
